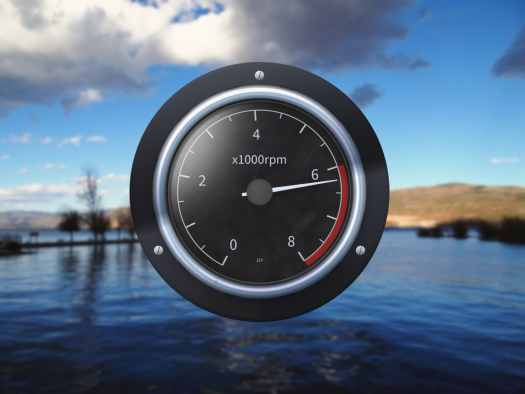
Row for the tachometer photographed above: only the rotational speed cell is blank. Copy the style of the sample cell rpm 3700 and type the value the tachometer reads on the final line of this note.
rpm 6250
